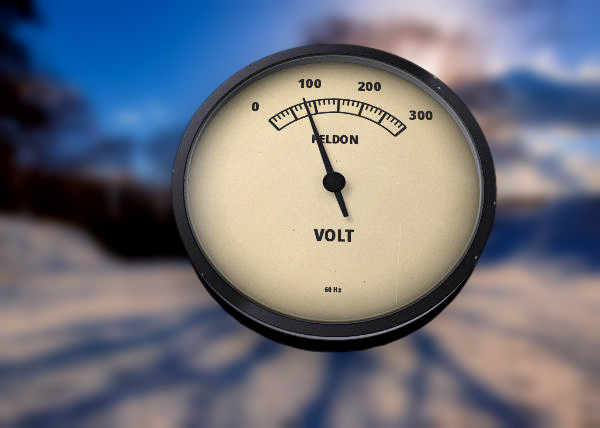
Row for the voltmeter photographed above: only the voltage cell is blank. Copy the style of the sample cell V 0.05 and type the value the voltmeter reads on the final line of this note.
V 80
